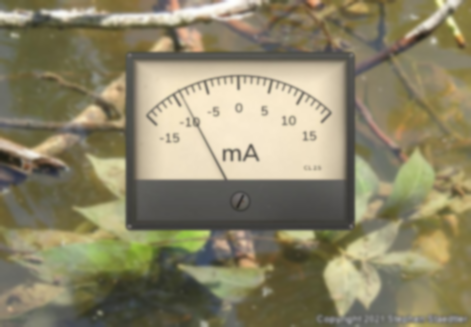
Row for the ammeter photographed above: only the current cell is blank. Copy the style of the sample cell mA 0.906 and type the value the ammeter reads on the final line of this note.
mA -9
